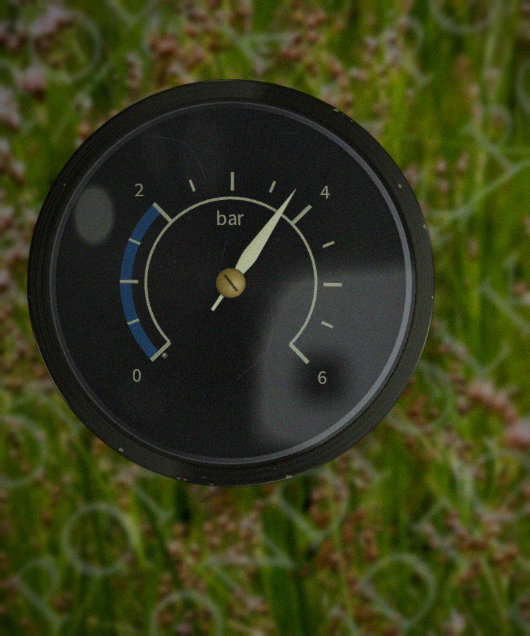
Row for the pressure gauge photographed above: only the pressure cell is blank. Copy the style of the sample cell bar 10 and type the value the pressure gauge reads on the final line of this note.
bar 3.75
